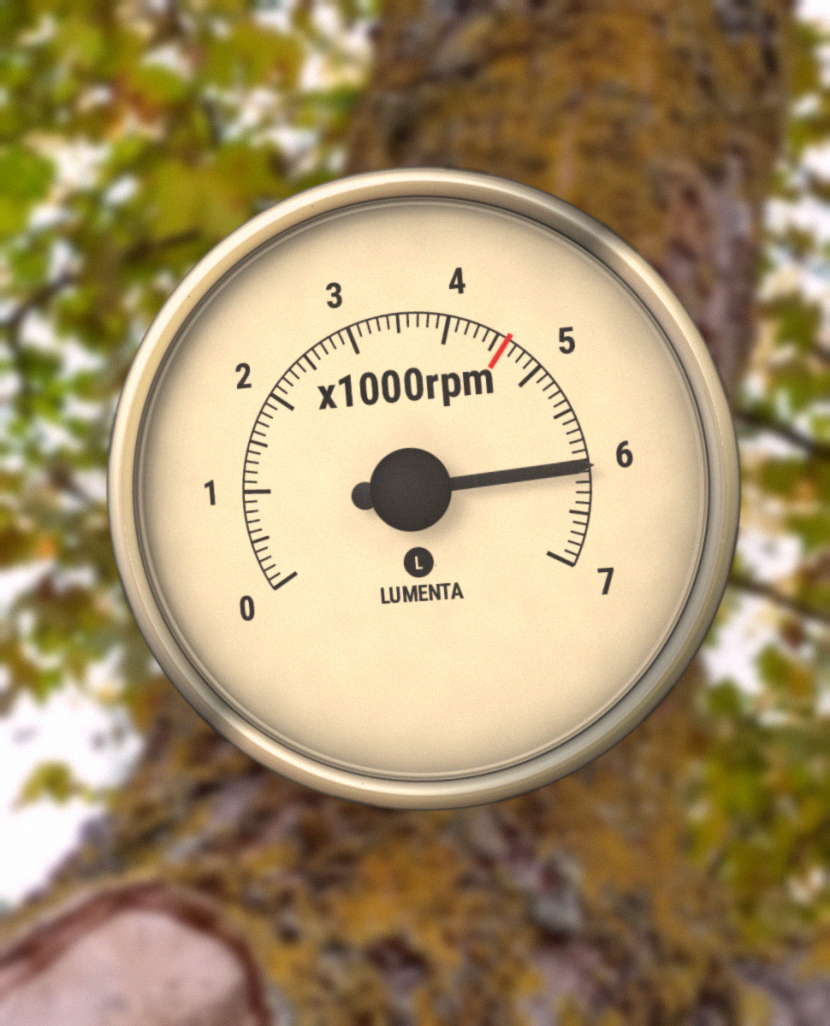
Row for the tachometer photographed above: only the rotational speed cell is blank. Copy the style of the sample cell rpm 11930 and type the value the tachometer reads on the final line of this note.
rpm 6050
